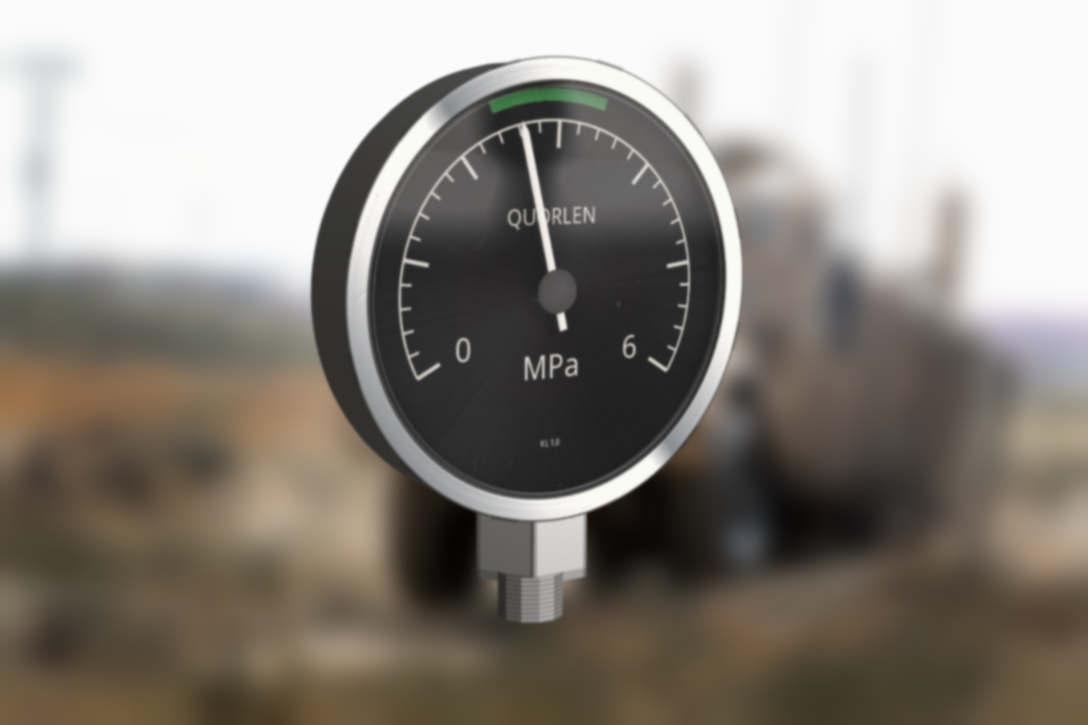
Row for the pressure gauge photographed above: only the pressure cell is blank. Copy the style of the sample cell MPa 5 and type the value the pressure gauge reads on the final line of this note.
MPa 2.6
